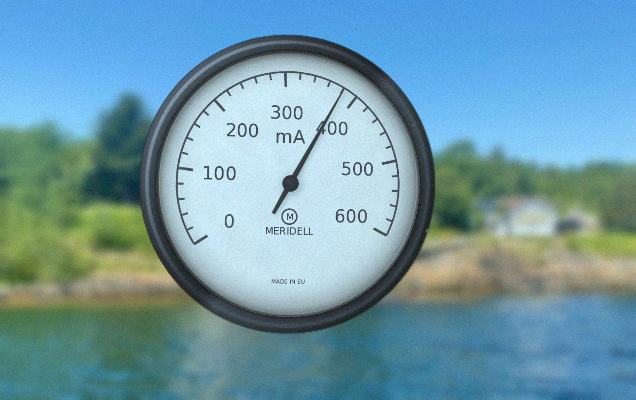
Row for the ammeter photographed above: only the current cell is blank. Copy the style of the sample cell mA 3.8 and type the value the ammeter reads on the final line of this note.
mA 380
